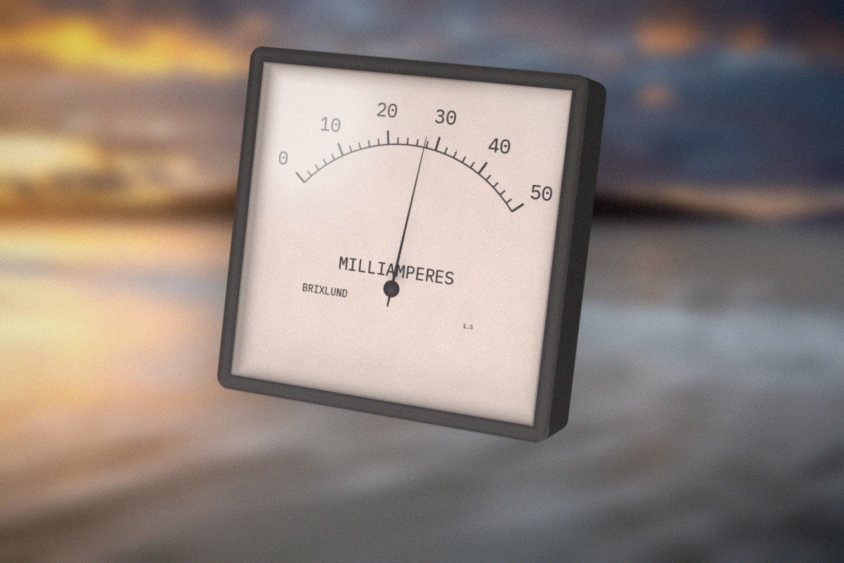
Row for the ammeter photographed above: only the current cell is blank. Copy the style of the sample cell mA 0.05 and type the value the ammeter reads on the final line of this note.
mA 28
